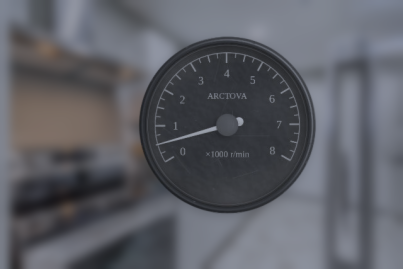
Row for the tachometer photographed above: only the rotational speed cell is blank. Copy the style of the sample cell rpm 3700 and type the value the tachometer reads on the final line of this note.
rpm 500
